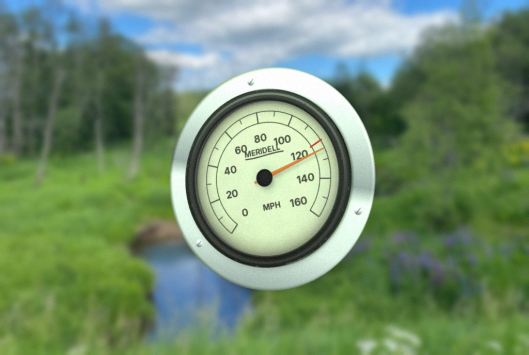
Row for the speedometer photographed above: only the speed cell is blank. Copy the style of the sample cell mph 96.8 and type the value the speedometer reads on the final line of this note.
mph 125
